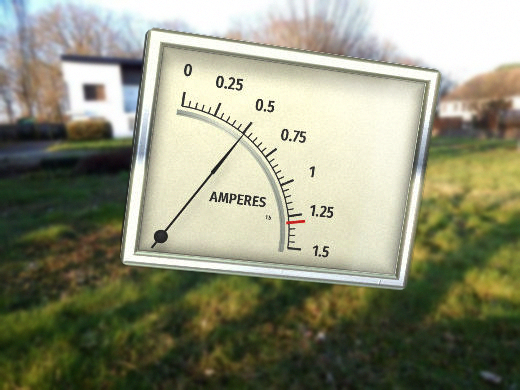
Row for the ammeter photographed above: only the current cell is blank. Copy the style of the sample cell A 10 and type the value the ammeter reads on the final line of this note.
A 0.5
